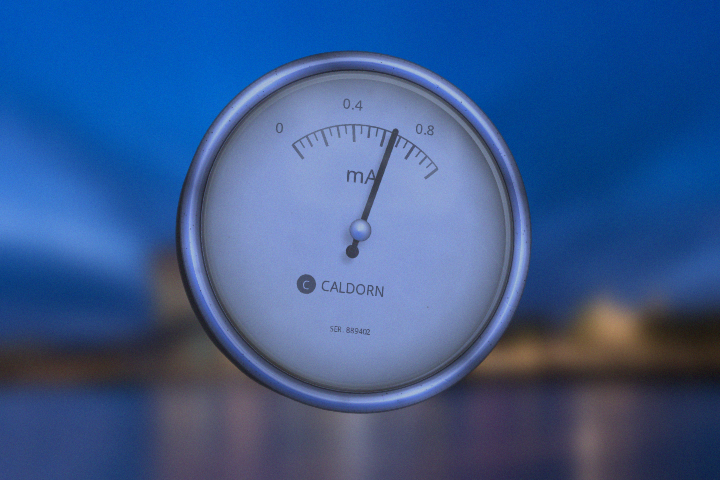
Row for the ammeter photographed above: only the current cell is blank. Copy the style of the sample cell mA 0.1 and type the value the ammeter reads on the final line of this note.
mA 0.65
